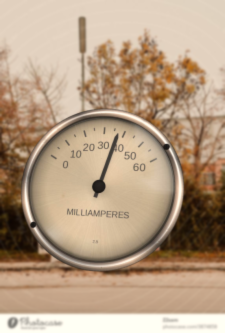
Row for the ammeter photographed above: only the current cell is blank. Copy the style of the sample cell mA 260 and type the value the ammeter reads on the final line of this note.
mA 37.5
